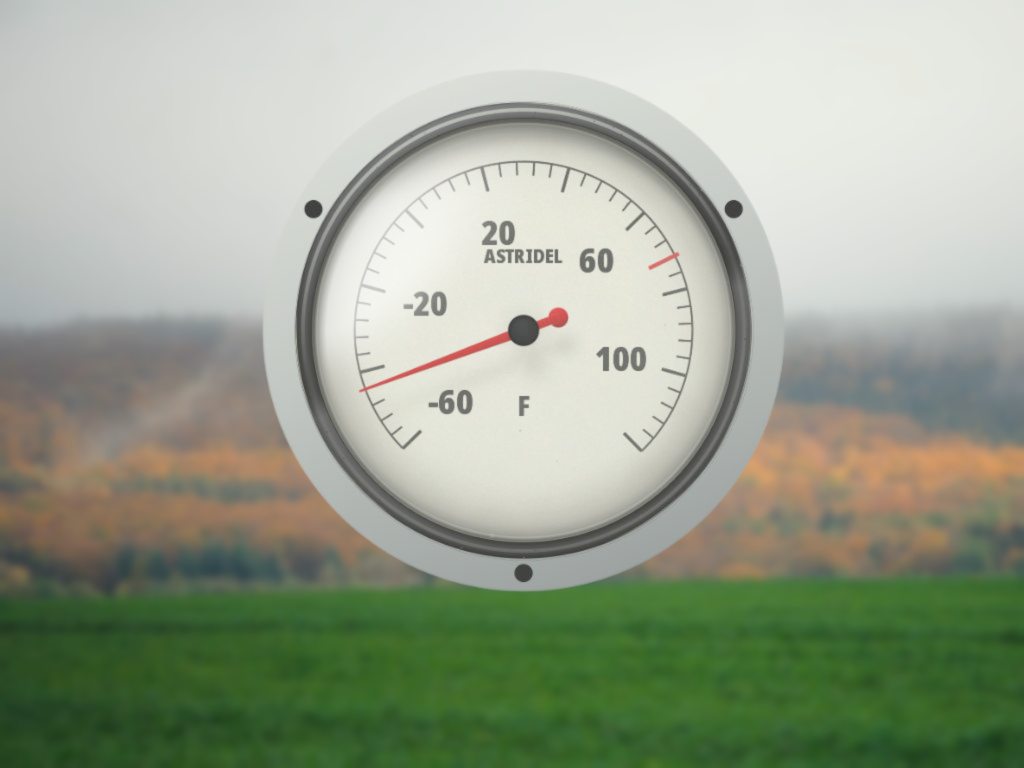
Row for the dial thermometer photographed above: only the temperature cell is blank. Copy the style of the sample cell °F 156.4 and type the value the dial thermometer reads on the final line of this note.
°F -44
